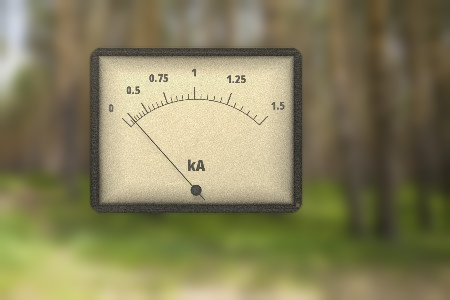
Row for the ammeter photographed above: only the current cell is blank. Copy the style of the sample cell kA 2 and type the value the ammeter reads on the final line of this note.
kA 0.25
